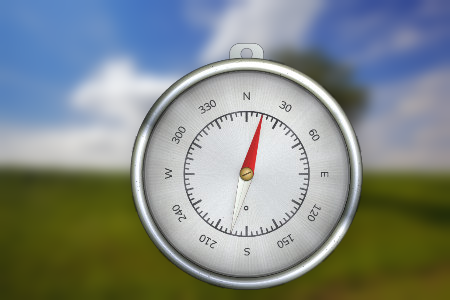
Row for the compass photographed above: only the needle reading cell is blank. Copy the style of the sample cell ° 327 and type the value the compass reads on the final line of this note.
° 15
